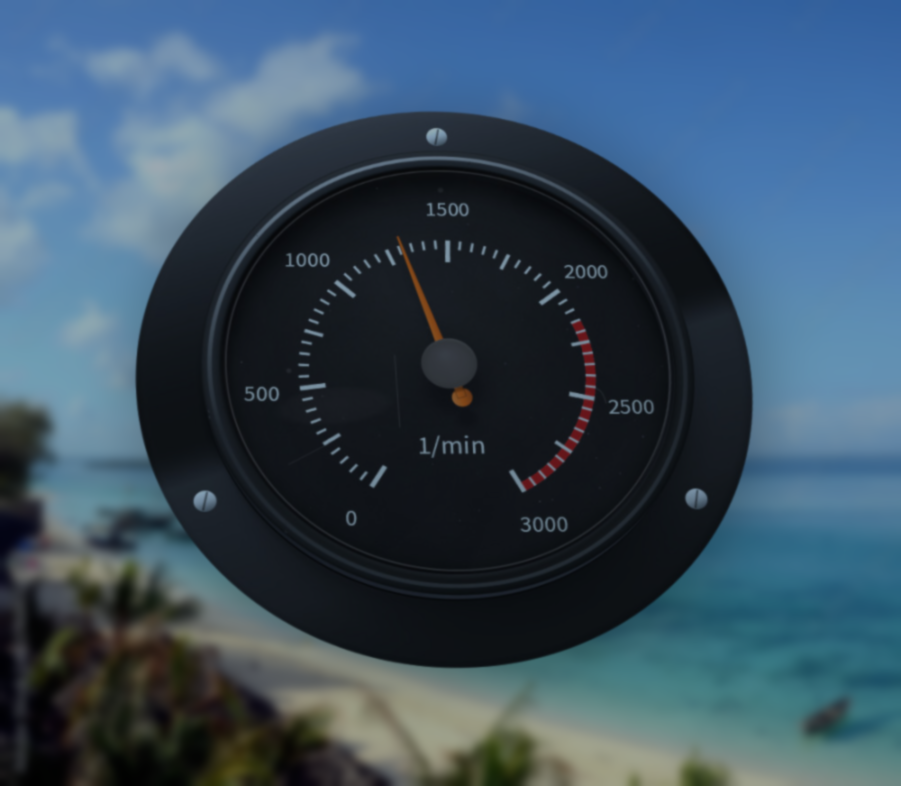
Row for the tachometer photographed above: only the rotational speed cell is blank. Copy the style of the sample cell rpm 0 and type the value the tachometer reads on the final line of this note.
rpm 1300
